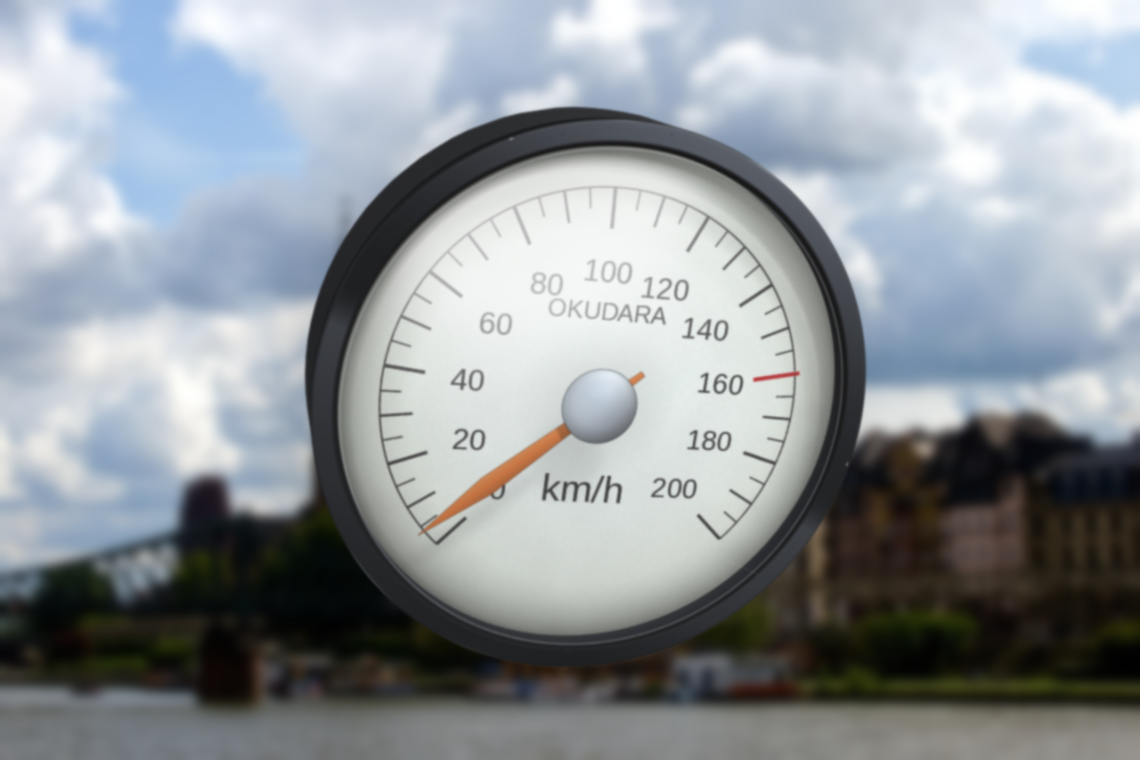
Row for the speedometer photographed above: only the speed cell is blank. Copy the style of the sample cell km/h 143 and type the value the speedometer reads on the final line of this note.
km/h 5
